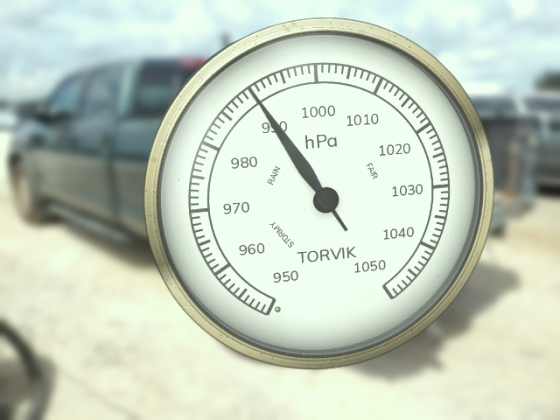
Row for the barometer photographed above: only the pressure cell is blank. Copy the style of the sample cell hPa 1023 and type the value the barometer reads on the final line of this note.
hPa 990
